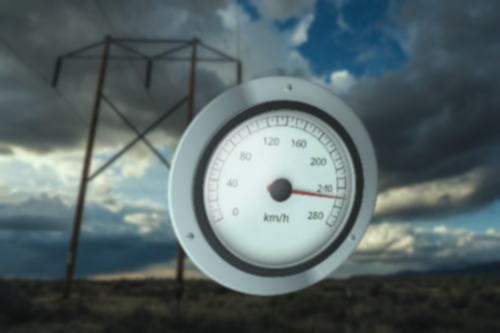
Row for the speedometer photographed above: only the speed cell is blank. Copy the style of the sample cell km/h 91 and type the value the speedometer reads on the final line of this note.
km/h 250
